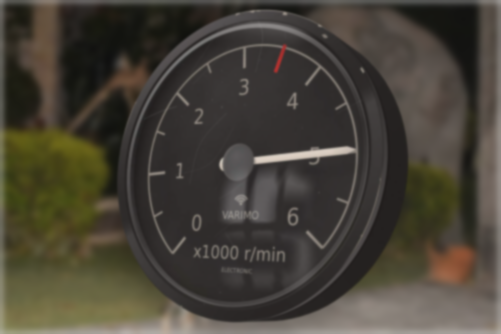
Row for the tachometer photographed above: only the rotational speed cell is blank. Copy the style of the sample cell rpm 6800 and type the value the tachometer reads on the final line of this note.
rpm 5000
